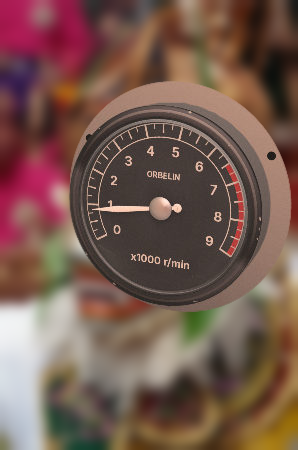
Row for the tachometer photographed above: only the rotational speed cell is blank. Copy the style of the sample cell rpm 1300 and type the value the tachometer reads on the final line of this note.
rpm 875
